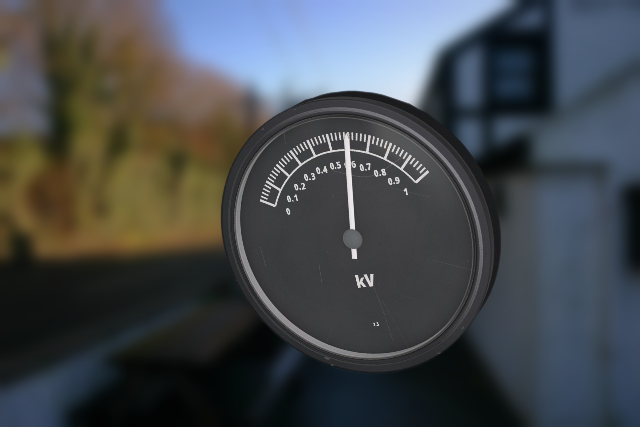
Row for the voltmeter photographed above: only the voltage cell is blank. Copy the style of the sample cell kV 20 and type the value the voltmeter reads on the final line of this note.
kV 0.6
